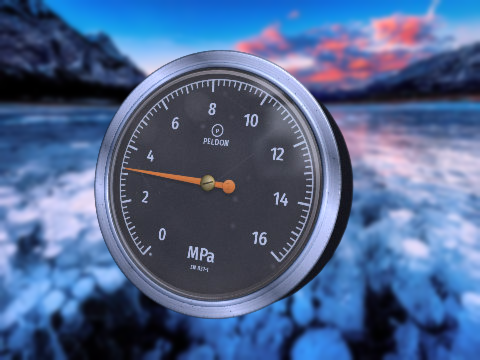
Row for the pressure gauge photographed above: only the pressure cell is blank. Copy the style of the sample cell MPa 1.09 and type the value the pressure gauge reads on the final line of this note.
MPa 3.2
